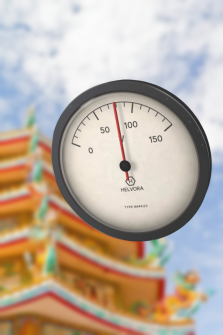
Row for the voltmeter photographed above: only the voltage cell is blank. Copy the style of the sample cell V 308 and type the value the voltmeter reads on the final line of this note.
V 80
